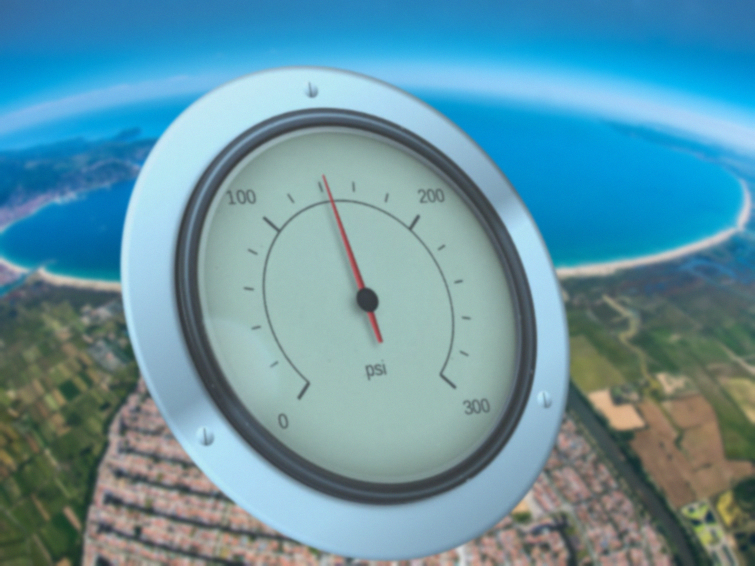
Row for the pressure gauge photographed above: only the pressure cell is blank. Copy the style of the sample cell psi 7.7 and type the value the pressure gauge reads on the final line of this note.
psi 140
